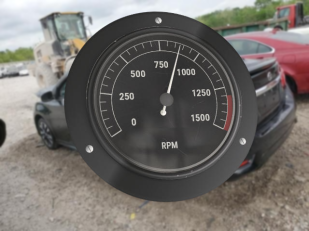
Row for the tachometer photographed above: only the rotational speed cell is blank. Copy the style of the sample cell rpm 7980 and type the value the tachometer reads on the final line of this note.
rpm 875
